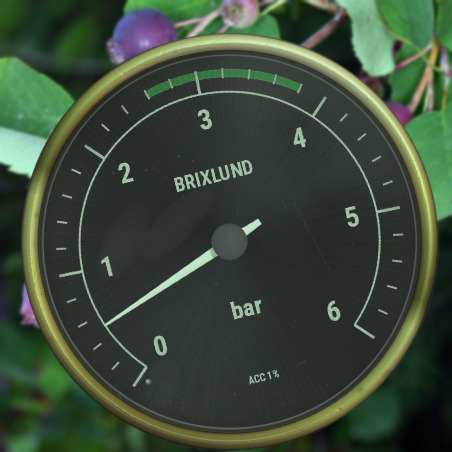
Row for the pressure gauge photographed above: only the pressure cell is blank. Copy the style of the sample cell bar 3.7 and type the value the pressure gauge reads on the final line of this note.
bar 0.5
